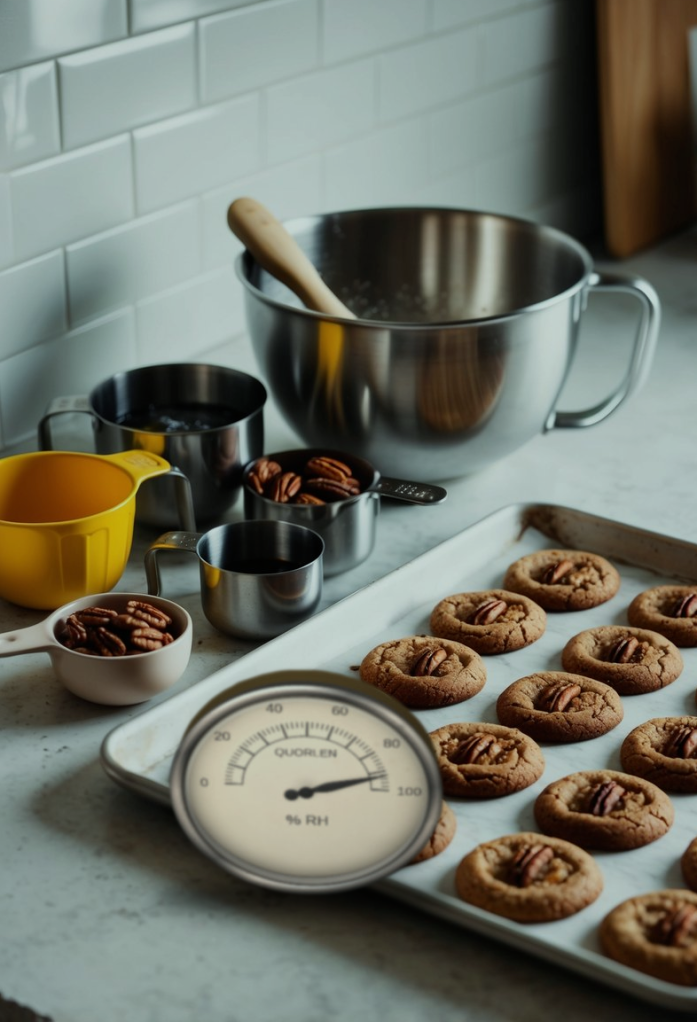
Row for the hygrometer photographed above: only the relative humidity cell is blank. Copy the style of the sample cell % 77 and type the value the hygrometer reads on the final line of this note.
% 90
